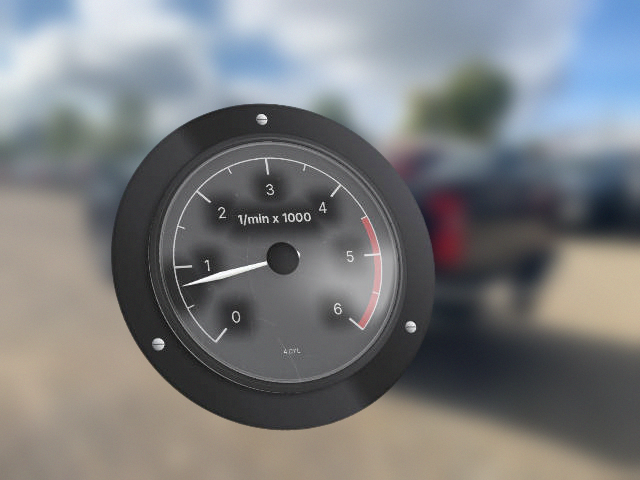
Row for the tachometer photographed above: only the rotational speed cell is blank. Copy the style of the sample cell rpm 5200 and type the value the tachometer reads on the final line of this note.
rpm 750
